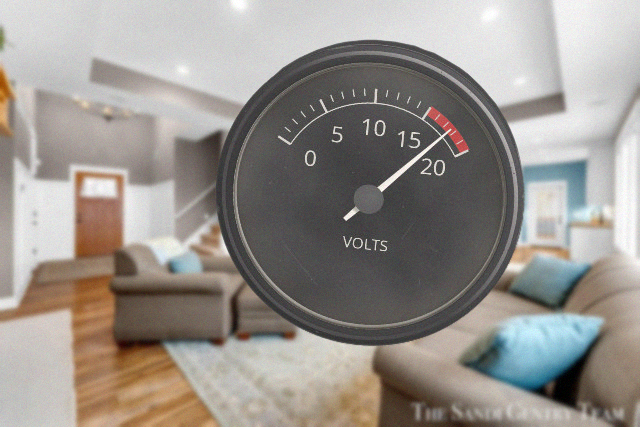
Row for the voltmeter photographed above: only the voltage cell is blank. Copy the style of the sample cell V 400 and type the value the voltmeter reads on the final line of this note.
V 17.5
